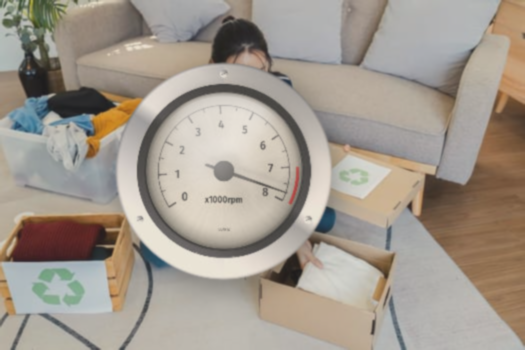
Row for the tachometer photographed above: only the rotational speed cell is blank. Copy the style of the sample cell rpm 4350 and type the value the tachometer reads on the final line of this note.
rpm 7750
